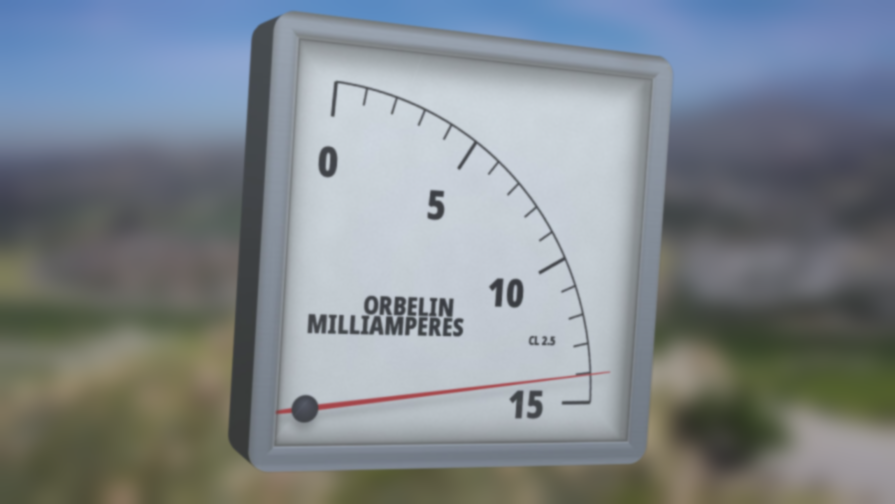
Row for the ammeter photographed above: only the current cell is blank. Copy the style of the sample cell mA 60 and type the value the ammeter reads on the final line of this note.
mA 14
